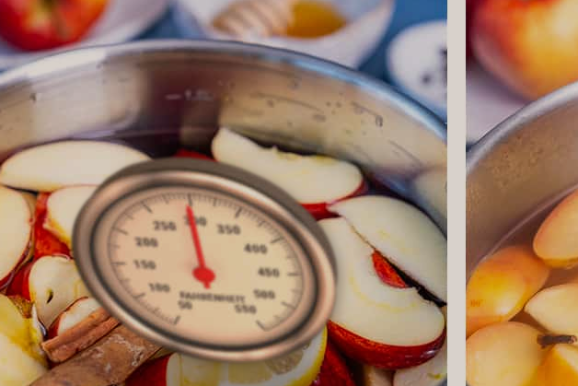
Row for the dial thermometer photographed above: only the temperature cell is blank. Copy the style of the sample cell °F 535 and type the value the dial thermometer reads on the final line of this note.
°F 300
